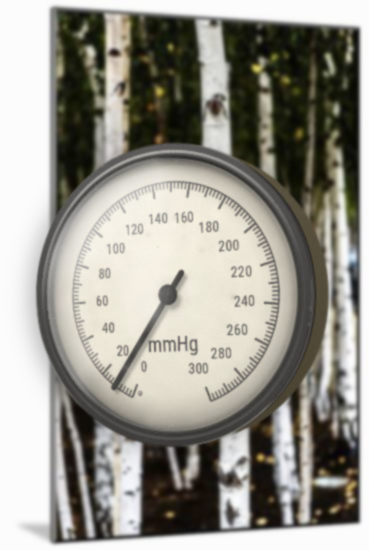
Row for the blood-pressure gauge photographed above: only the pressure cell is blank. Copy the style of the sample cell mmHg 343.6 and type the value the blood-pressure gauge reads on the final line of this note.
mmHg 10
